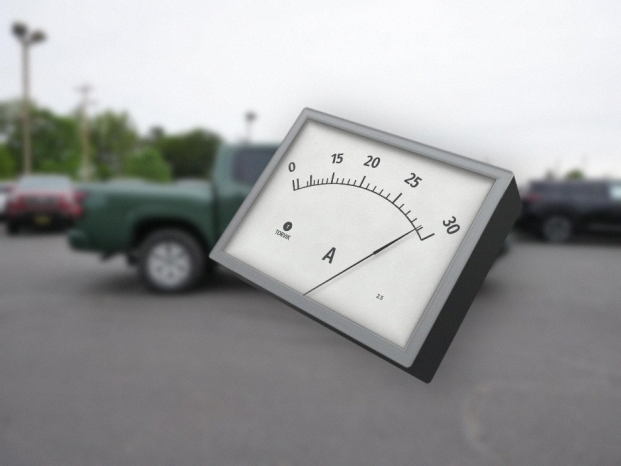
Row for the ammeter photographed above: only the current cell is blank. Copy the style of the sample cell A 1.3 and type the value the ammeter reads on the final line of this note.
A 29
